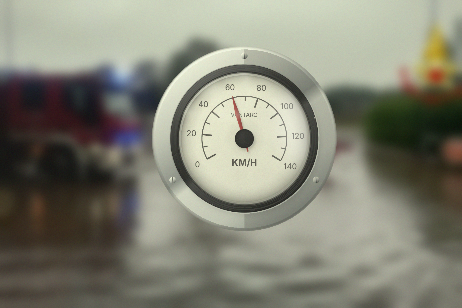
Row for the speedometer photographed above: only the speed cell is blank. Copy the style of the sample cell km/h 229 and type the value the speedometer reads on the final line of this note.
km/h 60
